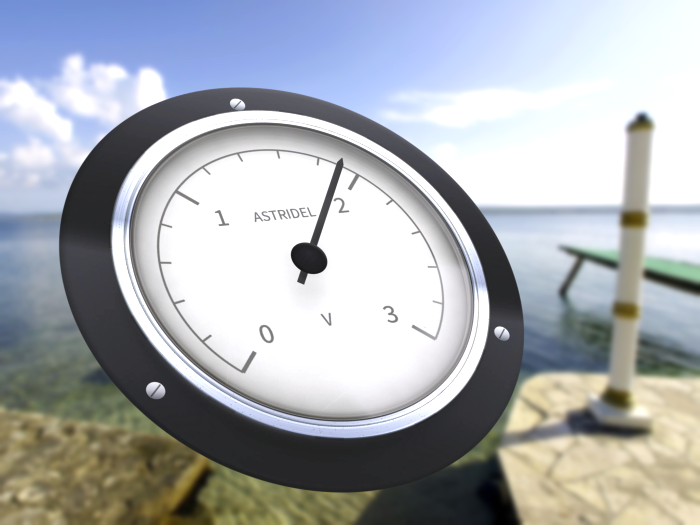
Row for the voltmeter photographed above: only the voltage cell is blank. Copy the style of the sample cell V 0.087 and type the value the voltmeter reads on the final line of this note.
V 1.9
